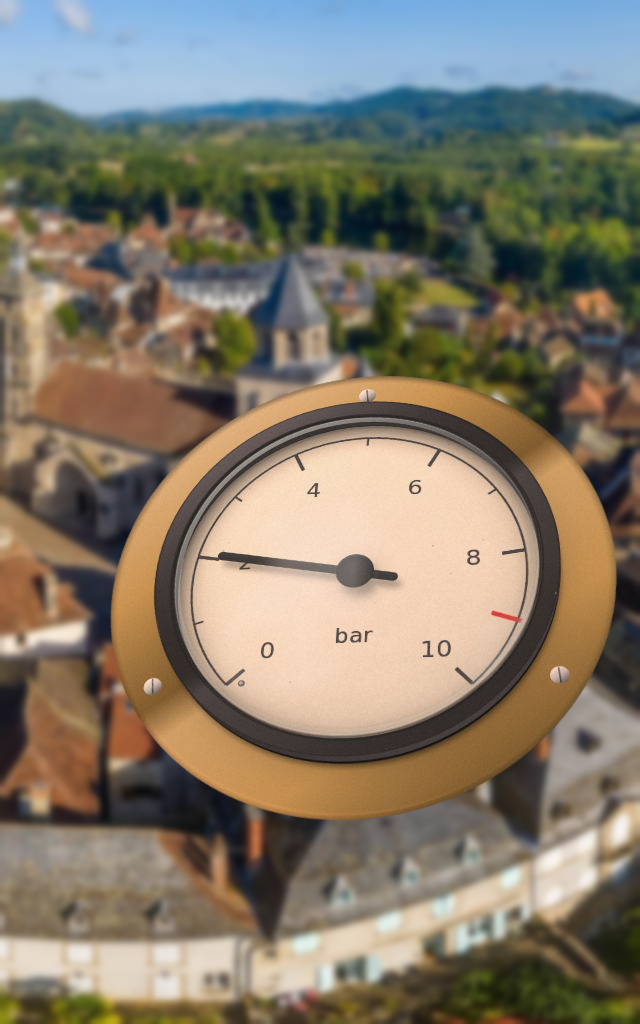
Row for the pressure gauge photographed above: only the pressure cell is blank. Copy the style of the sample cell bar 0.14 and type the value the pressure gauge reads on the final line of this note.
bar 2
